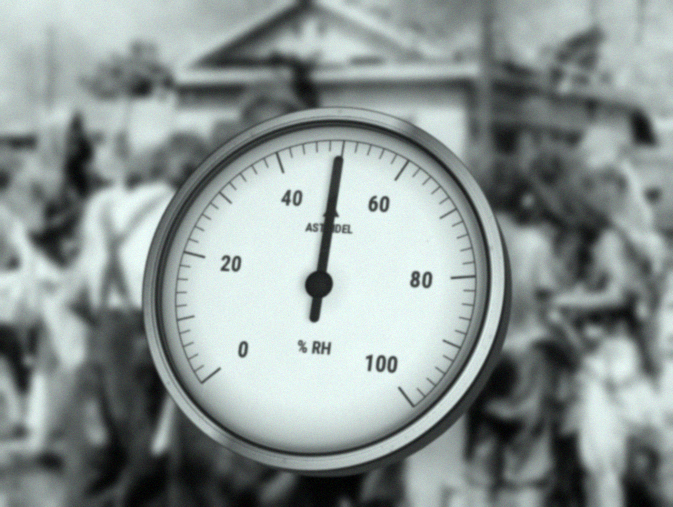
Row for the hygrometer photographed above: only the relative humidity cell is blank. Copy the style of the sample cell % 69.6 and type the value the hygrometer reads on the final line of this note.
% 50
